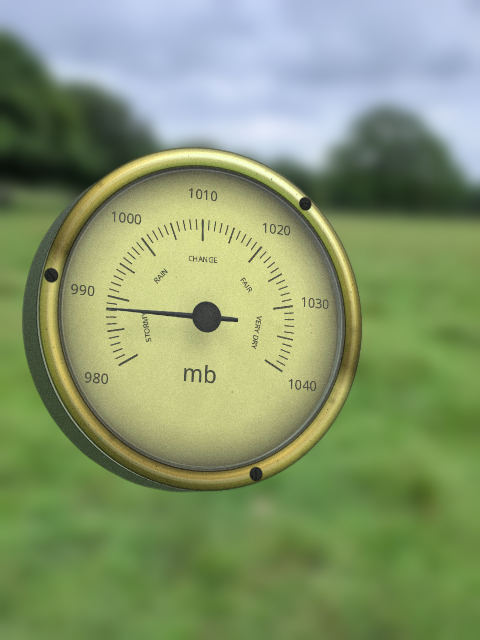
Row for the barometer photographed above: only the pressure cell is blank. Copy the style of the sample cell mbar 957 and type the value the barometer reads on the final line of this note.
mbar 988
